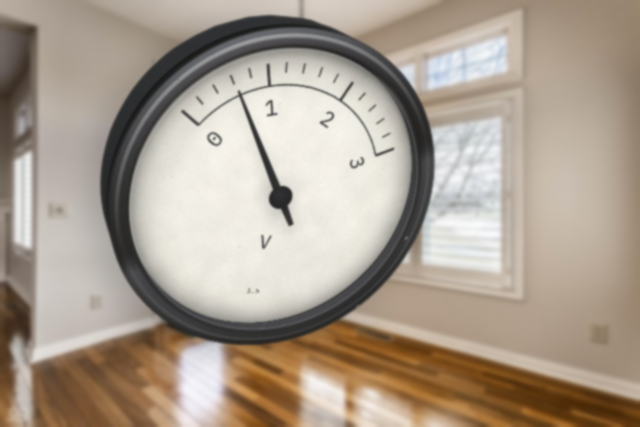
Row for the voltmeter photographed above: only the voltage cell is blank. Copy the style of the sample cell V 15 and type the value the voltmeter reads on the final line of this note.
V 0.6
